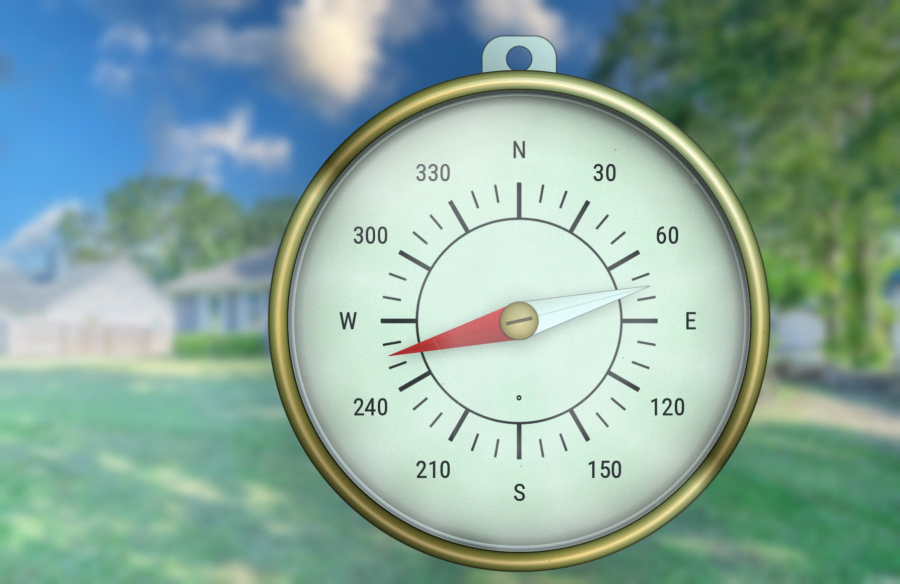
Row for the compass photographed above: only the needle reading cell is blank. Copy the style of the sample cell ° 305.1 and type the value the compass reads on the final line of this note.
° 255
